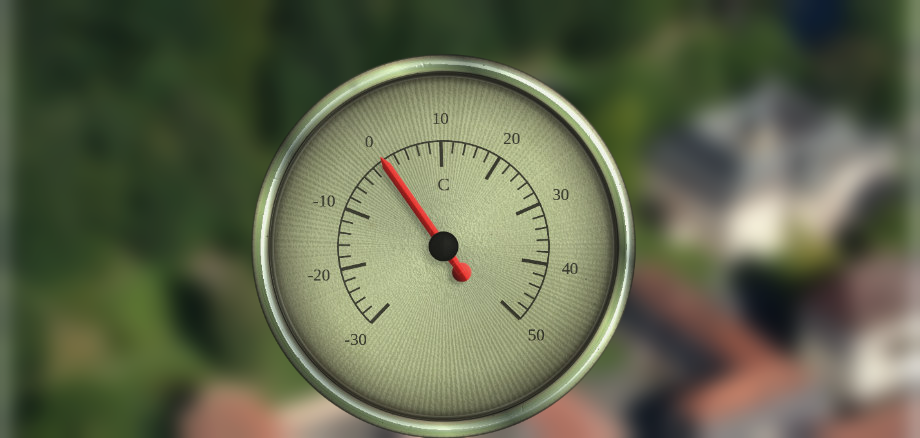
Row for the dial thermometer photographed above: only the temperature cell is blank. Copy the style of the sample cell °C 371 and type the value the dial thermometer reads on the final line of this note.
°C 0
